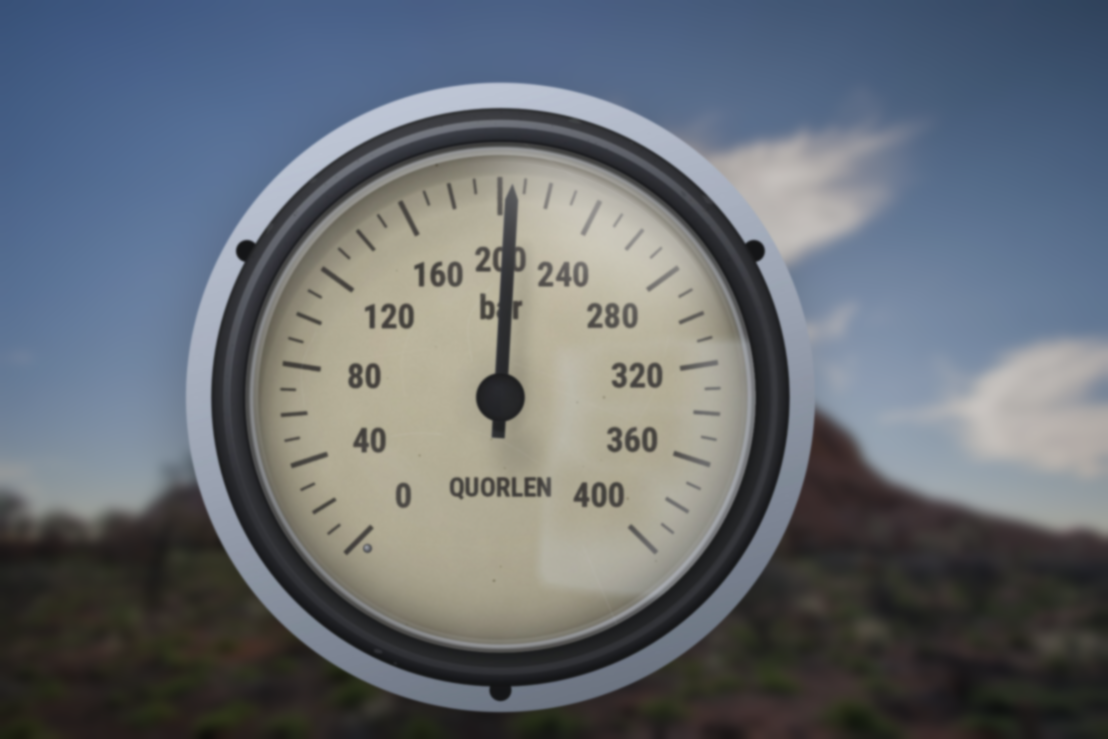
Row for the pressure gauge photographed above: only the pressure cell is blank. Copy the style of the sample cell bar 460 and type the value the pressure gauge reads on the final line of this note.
bar 205
